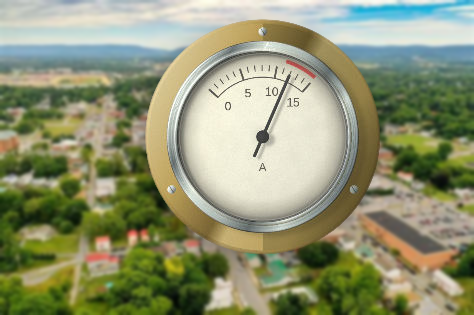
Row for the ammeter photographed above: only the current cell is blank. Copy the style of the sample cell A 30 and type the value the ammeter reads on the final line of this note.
A 12
